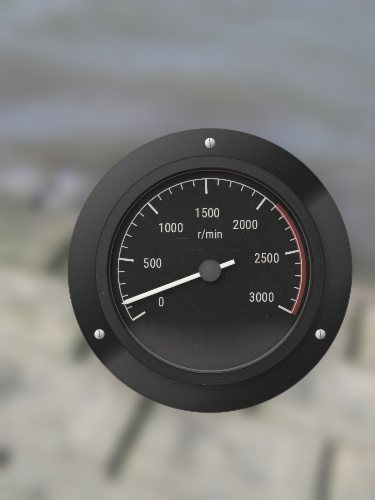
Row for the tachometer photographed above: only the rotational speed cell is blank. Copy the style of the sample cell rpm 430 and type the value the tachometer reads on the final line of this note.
rpm 150
